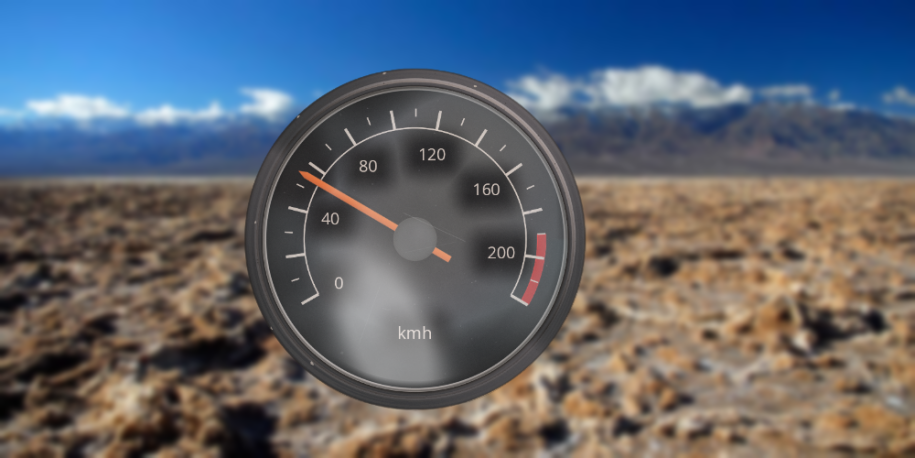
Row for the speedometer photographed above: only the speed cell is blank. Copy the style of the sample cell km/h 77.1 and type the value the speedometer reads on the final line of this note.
km/h 55
